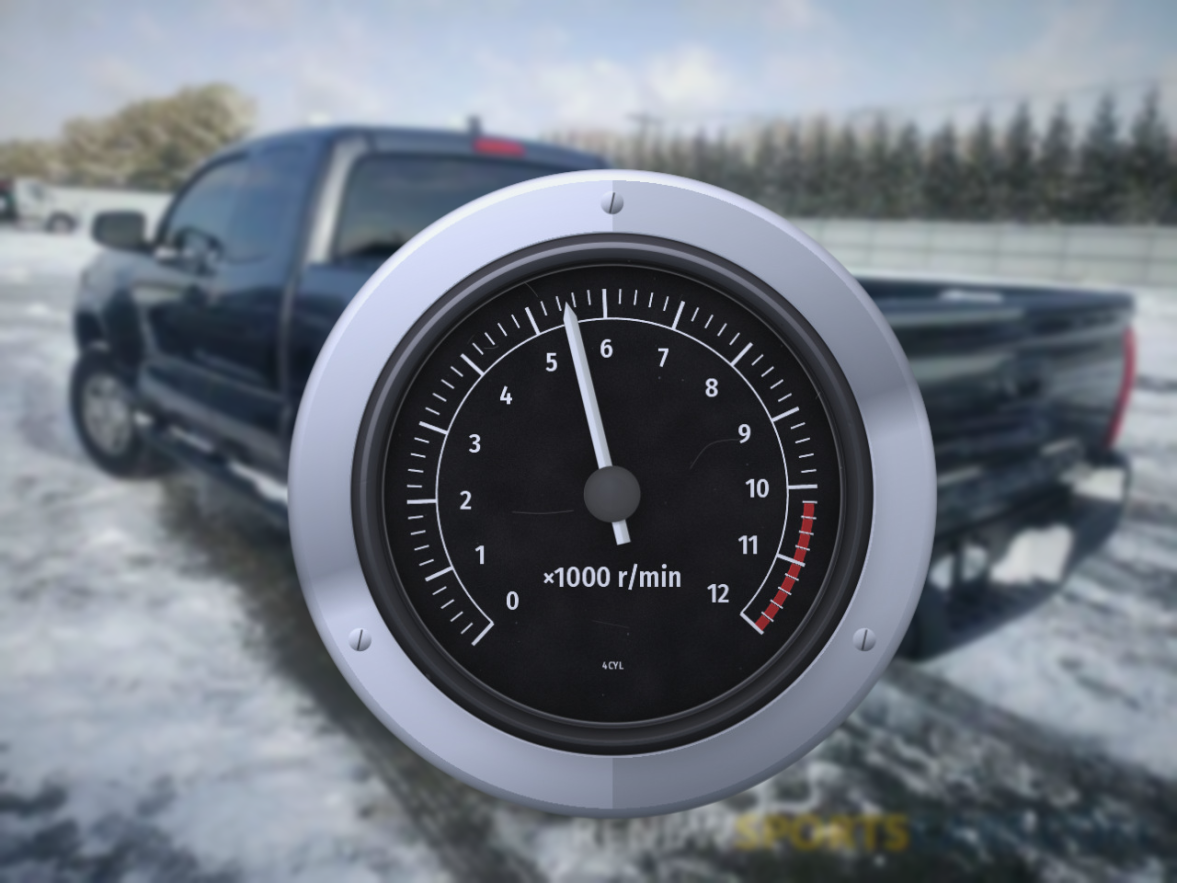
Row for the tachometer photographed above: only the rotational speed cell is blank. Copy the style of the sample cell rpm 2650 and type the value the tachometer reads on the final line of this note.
rpm 5500
